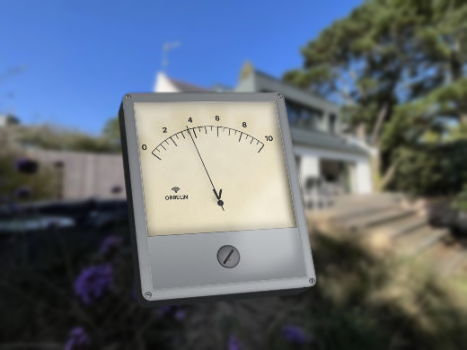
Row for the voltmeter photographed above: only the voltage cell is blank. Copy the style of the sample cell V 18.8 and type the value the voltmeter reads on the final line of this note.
V 3.5
